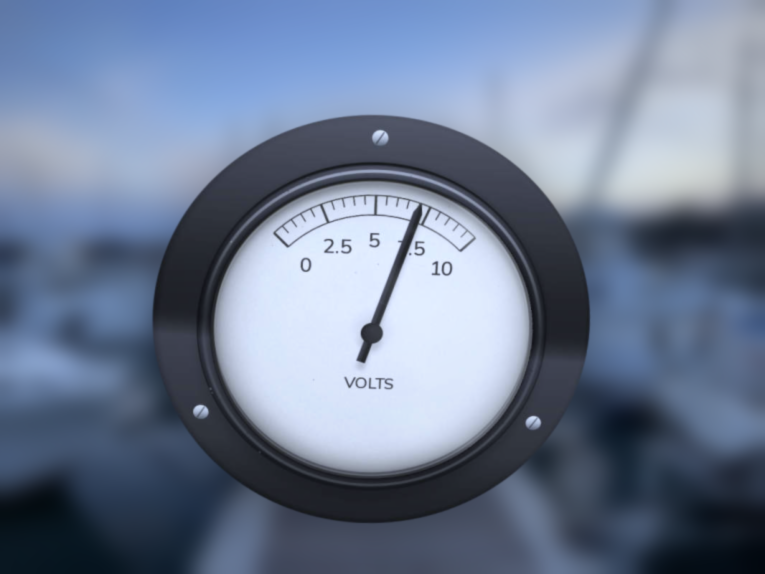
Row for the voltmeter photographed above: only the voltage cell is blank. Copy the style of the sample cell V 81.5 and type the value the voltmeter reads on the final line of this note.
V 7
